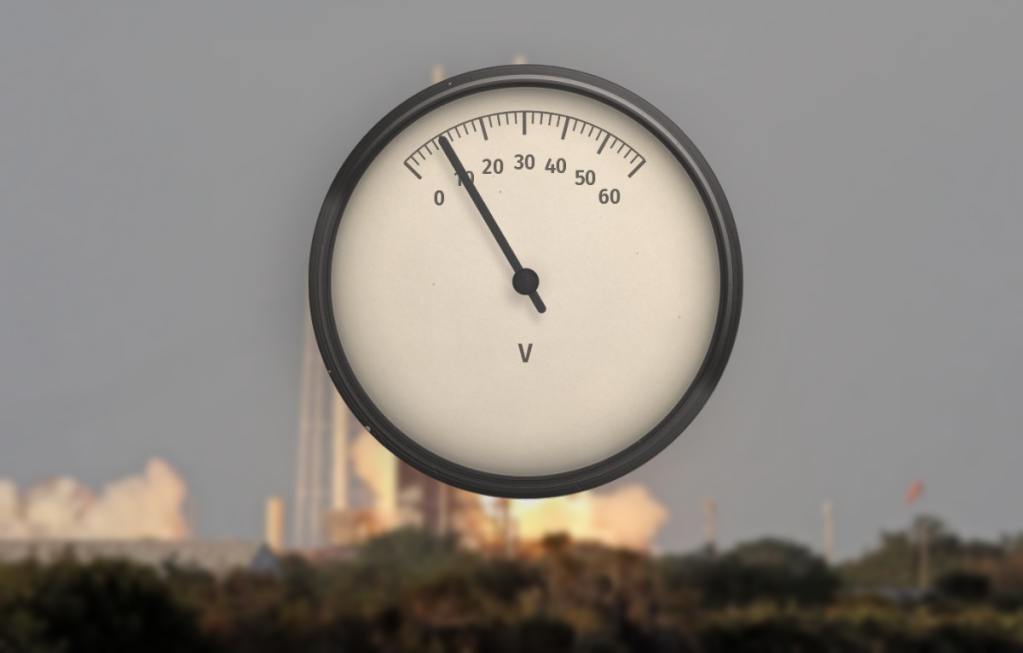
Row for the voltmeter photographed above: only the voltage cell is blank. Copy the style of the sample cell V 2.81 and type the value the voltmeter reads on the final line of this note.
V 10
